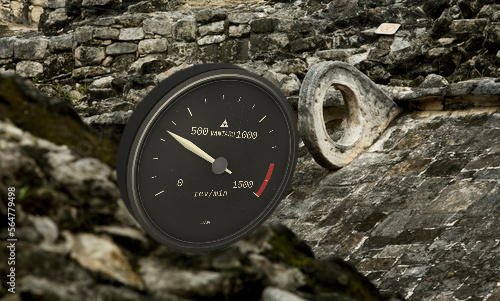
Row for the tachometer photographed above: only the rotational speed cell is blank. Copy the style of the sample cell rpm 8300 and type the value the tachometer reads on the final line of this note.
rpm 350
